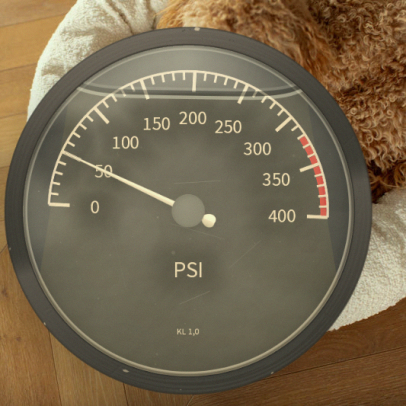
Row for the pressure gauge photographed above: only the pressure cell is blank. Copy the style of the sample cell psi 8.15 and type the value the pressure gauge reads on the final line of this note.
psi 50
